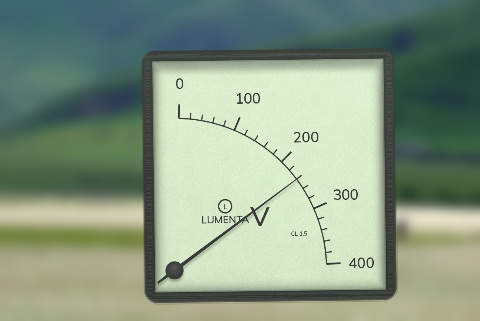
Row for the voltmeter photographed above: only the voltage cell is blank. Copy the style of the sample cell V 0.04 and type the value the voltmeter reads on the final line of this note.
V 240
